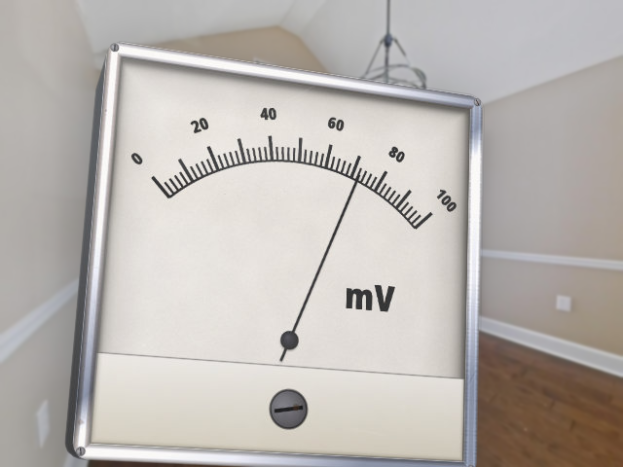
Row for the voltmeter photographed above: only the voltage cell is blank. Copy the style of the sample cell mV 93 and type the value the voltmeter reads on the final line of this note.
mV 72
